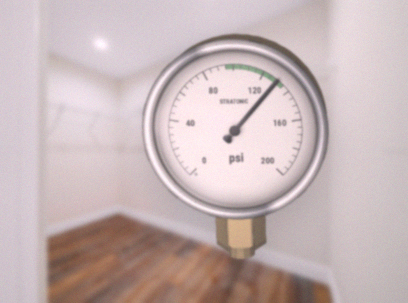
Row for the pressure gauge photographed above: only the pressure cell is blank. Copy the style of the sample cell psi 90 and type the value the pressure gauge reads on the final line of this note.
psi 130
